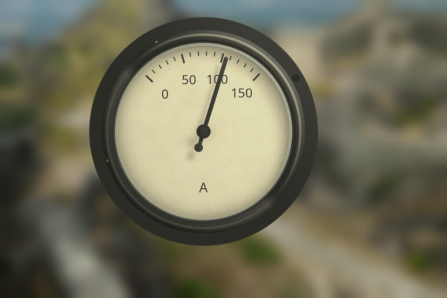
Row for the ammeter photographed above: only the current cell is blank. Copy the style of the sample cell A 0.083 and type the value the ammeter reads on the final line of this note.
A 105
